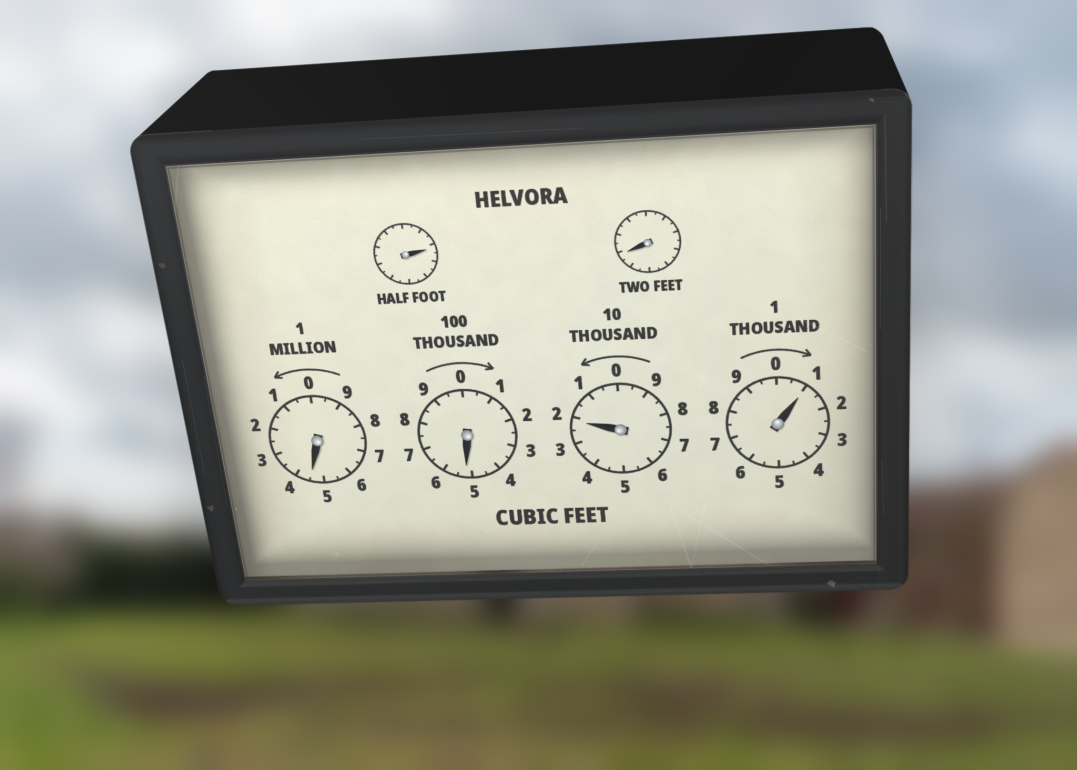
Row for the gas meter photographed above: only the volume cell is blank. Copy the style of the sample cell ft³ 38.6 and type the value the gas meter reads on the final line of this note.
ft³ 452100
